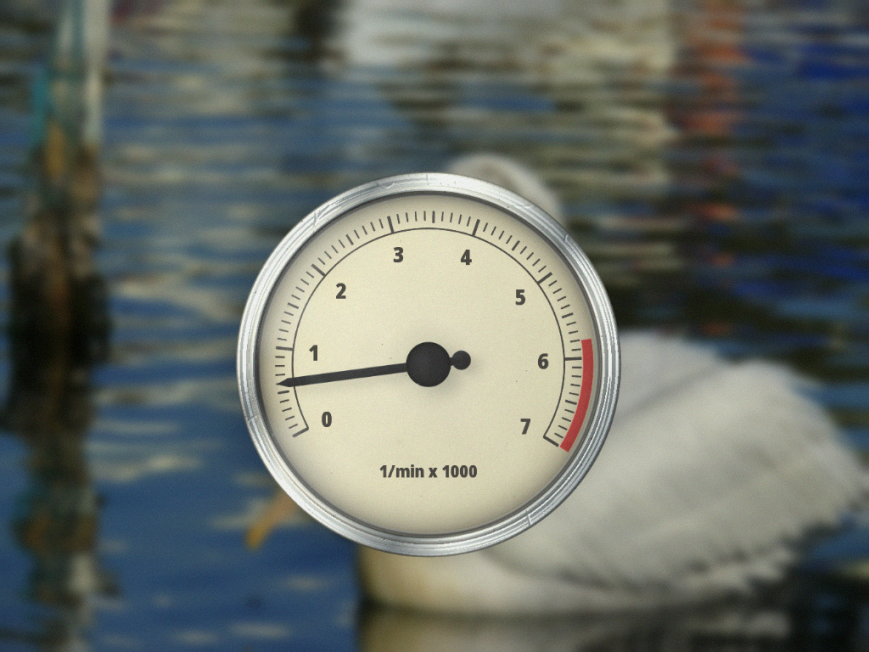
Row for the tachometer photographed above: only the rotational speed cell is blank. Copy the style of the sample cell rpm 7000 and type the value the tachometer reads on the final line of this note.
rpm 600
